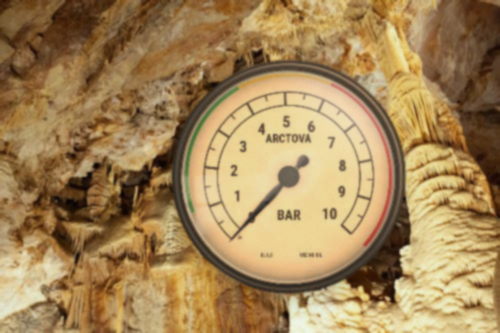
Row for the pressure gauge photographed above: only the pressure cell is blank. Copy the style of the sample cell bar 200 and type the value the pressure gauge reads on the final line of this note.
bar 0
